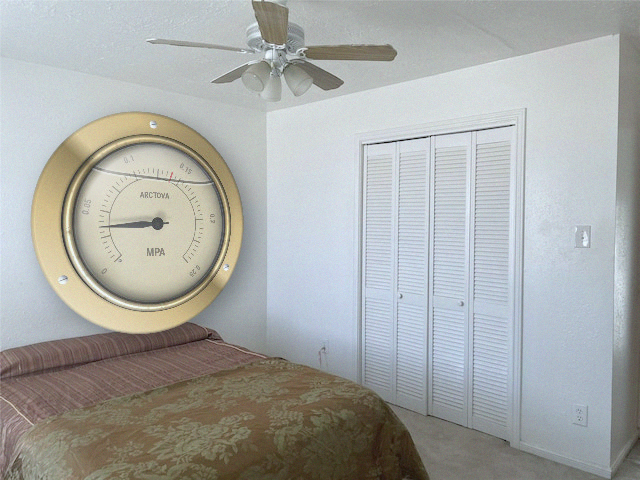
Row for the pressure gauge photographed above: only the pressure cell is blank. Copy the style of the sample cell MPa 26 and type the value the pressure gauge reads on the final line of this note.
MPa 0.035
